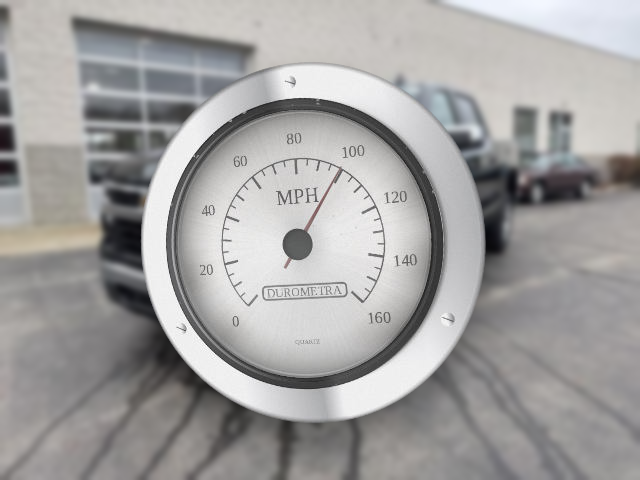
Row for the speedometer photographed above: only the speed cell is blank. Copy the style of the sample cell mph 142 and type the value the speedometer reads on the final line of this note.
mph 100
